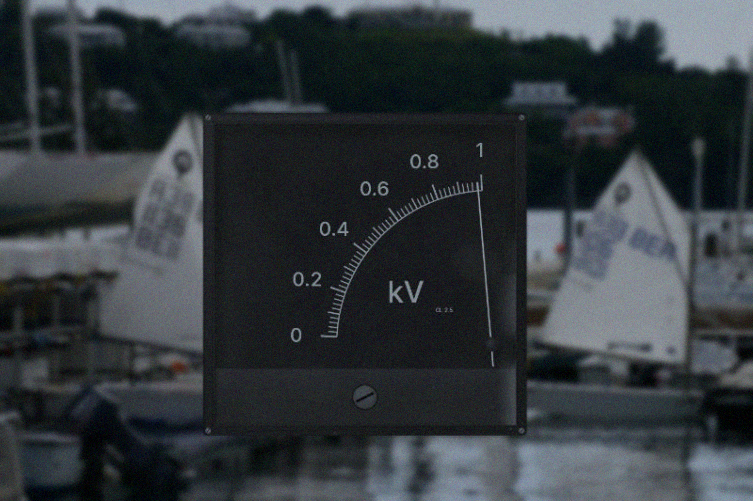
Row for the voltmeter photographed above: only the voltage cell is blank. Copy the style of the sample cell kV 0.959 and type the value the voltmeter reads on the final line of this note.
kV 0.98
